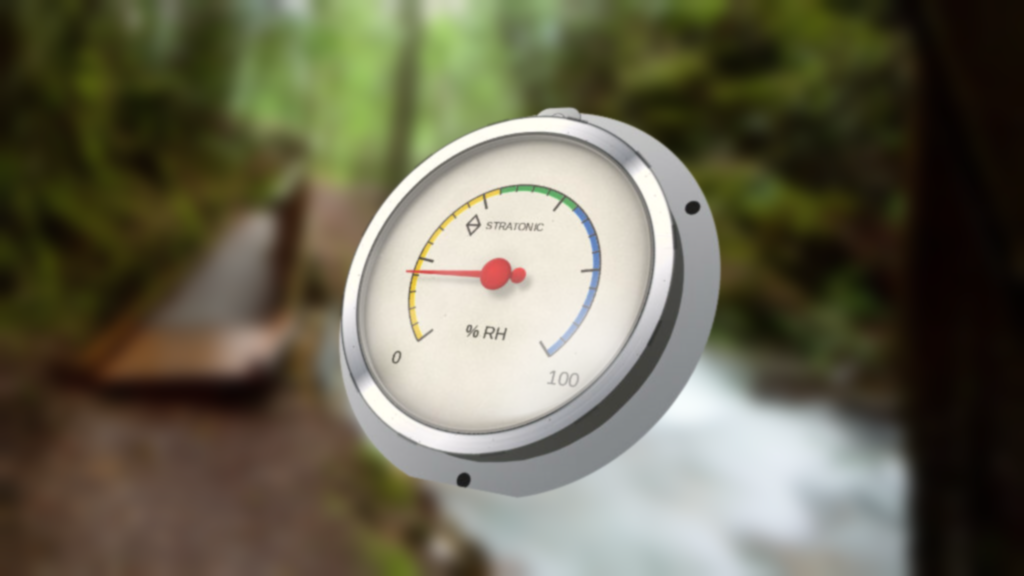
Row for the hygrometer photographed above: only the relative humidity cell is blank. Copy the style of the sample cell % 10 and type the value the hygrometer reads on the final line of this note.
% 16
